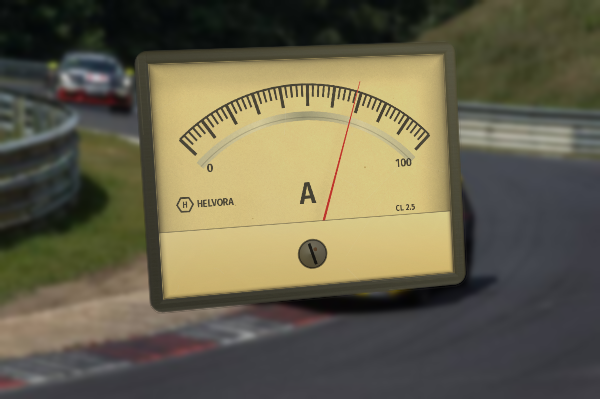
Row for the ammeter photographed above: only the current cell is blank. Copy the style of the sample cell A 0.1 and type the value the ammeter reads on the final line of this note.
A 68
